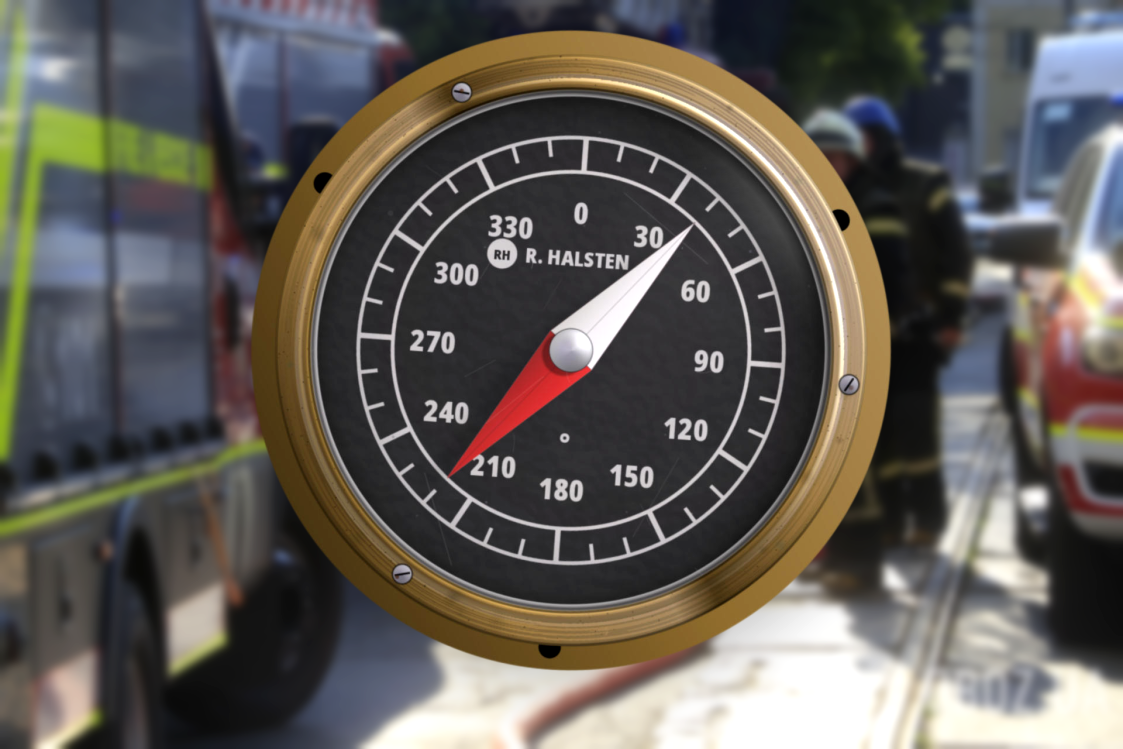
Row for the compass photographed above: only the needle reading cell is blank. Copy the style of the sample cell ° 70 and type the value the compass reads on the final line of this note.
° 220
